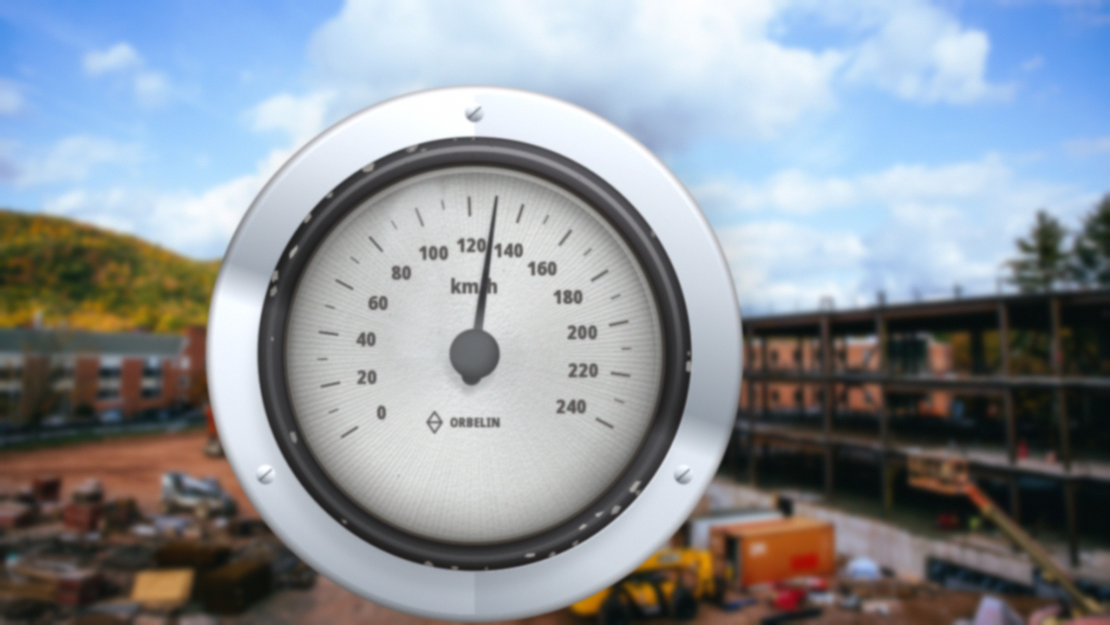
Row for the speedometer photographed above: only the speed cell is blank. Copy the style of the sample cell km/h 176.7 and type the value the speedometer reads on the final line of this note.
km/h 130
